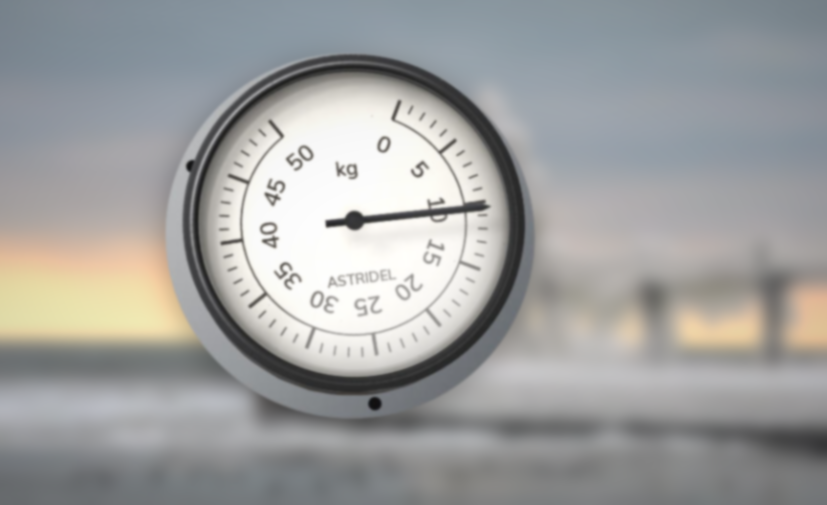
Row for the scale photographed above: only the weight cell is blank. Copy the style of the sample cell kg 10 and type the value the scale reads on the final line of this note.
kg 10.5
